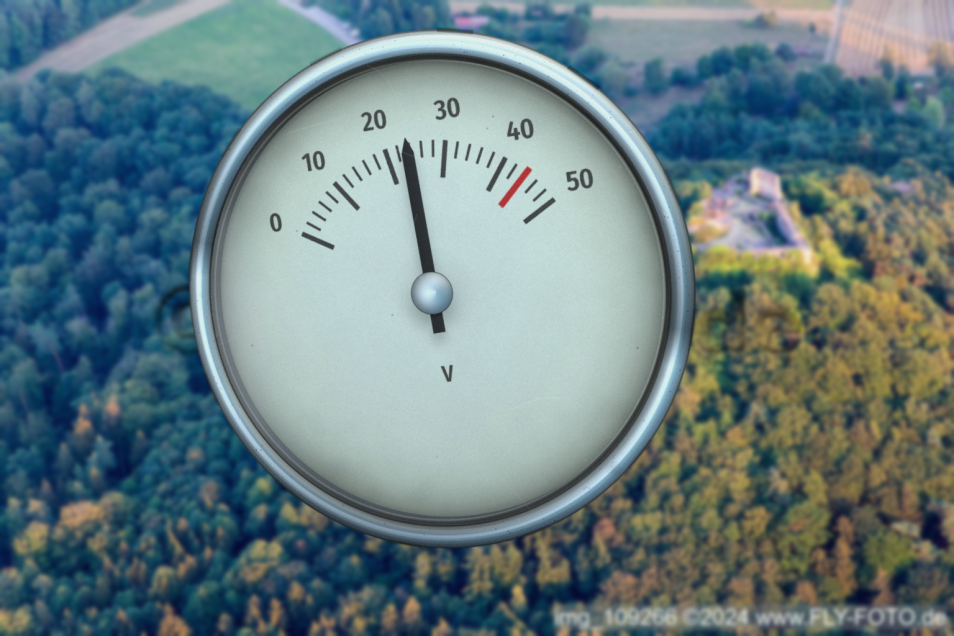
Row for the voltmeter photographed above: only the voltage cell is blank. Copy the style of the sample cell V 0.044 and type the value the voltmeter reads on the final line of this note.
V 24
